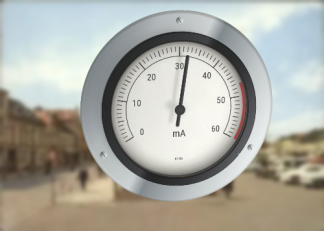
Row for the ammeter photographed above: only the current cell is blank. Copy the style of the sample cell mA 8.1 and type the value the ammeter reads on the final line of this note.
mA 32
